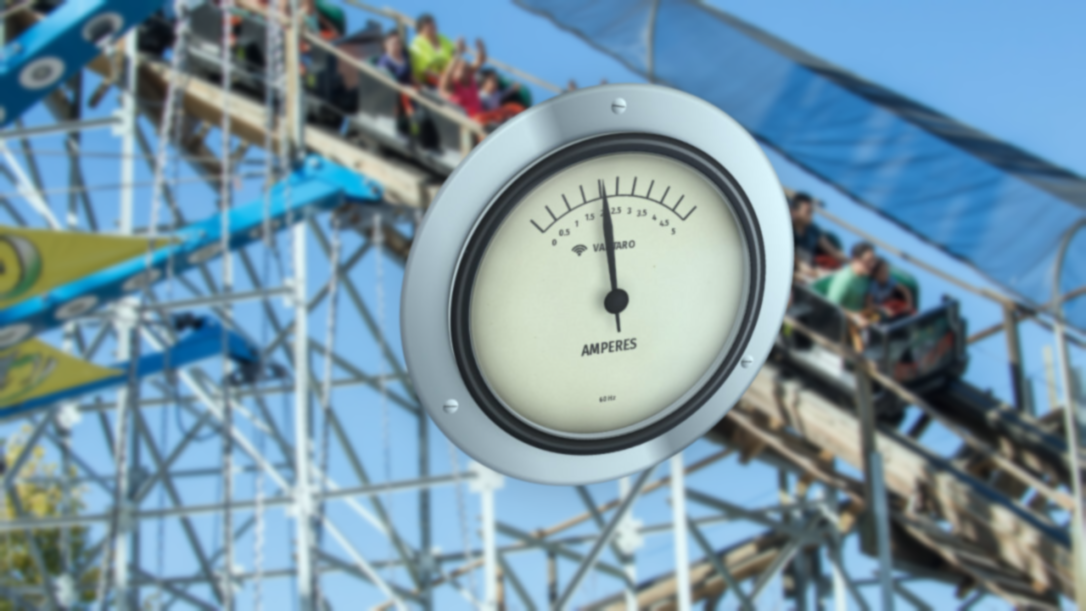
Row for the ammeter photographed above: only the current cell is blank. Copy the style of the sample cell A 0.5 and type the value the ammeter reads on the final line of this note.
A 2
